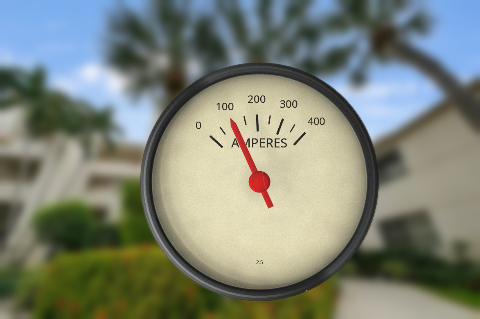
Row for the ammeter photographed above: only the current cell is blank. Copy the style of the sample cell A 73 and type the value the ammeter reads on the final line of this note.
A 100
